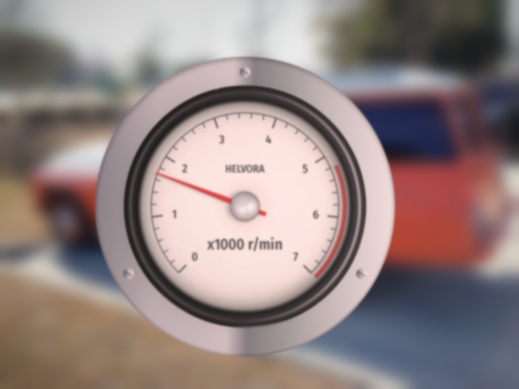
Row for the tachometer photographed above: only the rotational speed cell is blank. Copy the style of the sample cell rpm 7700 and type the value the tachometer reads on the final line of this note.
rpm 1700
